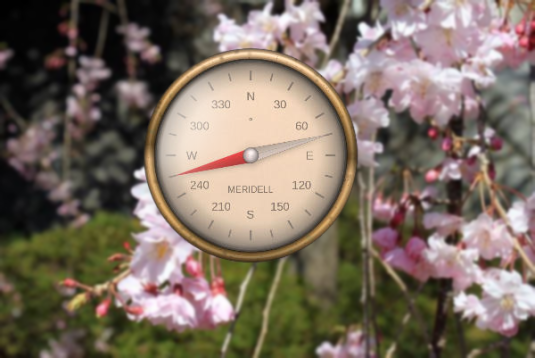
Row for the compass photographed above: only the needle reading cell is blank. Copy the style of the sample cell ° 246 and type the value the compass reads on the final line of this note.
° 255
